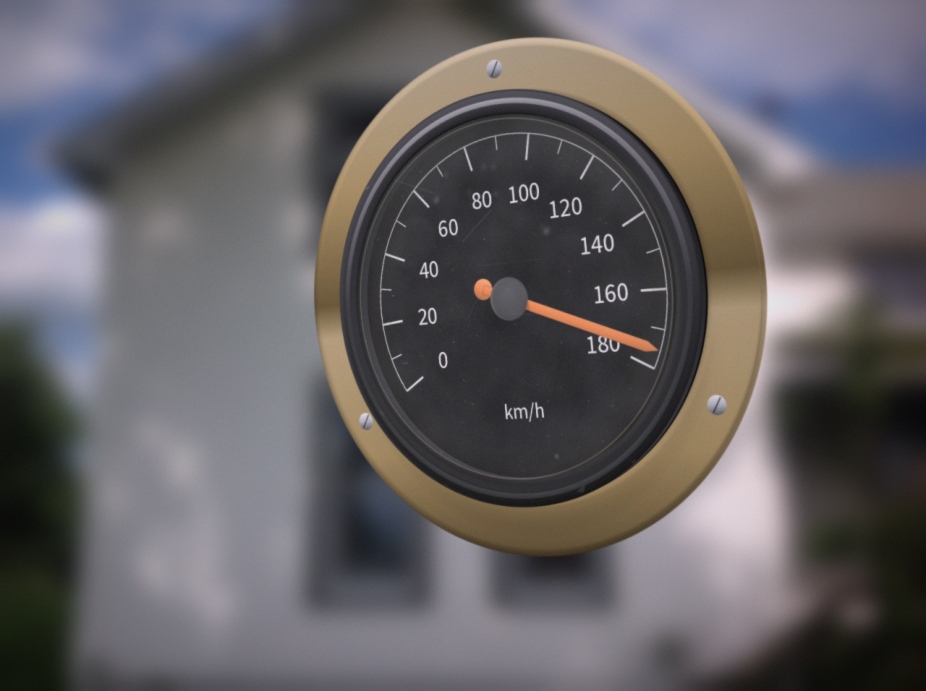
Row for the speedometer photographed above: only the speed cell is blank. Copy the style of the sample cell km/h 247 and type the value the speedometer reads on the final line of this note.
km/h 175
